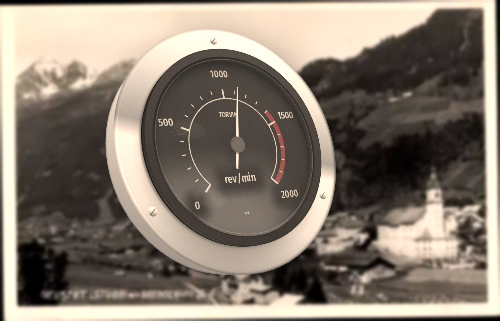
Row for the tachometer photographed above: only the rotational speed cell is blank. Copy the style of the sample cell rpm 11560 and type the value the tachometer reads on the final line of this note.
rpm 1100
